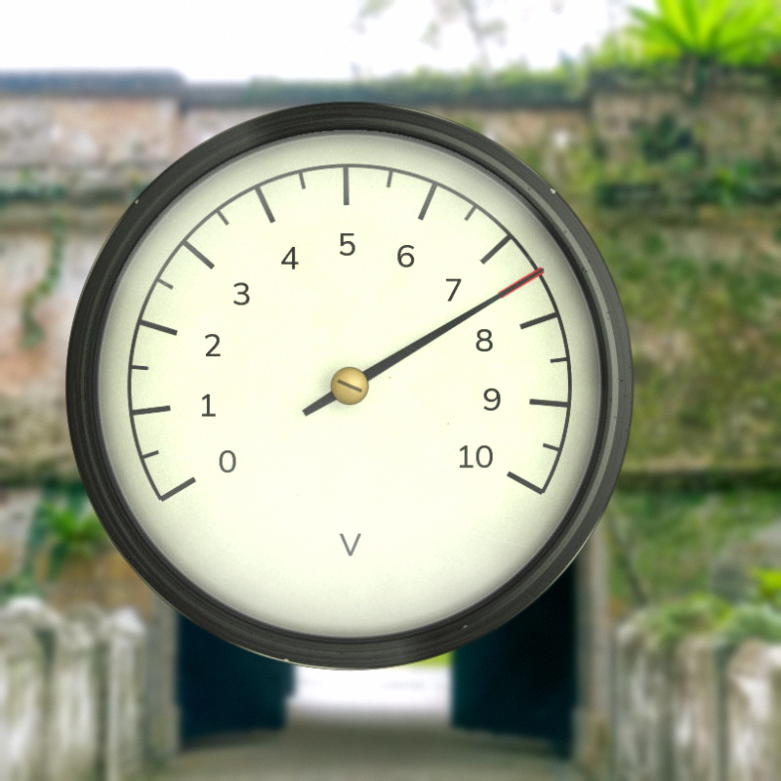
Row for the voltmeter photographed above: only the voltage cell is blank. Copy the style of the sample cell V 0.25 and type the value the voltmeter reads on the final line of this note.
V 7.5
